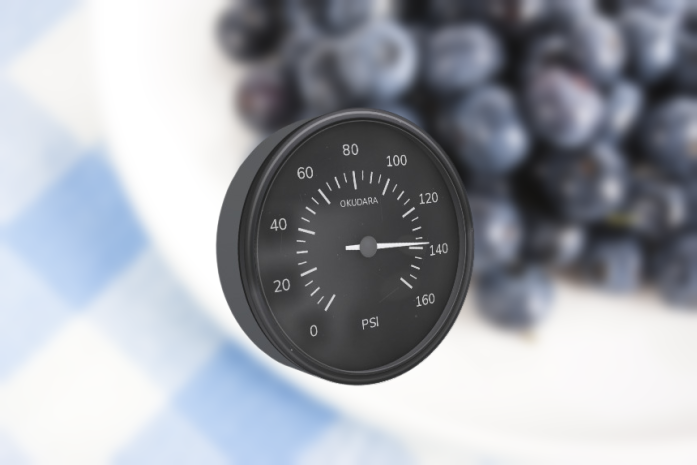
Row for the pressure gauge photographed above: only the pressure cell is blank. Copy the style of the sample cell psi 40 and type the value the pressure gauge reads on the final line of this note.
psi 137.5
